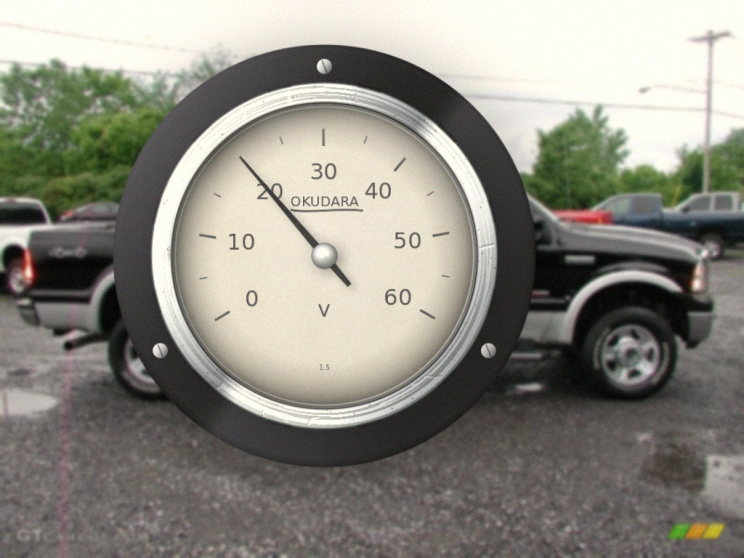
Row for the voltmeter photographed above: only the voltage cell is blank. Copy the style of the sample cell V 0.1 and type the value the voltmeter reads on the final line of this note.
V 20
